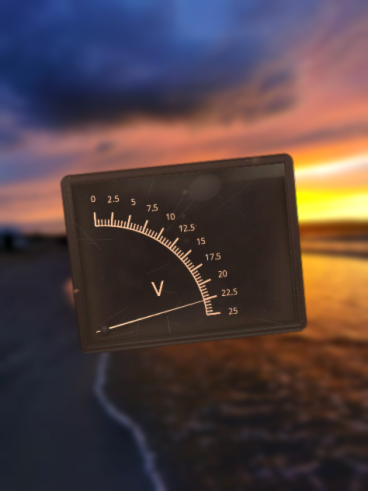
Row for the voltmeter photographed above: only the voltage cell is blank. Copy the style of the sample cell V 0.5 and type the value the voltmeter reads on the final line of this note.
V 22.5
